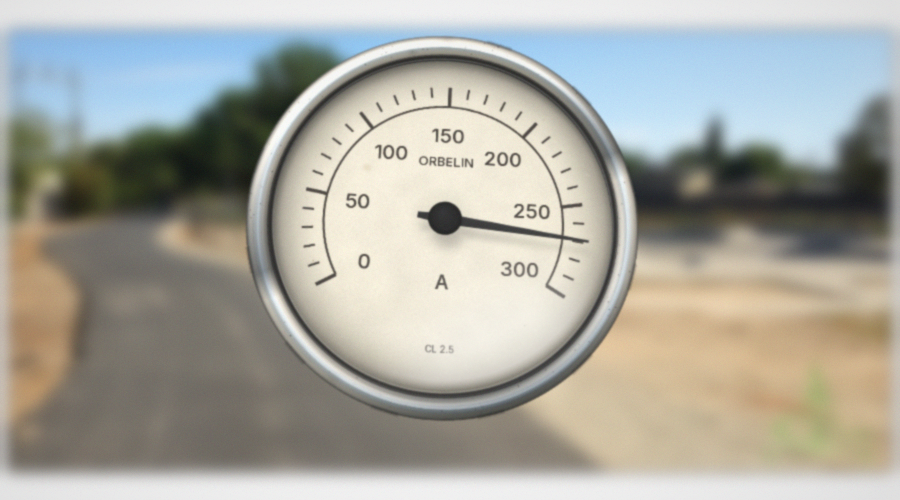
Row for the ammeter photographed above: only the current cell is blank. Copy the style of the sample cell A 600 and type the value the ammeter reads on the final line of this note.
A 270
